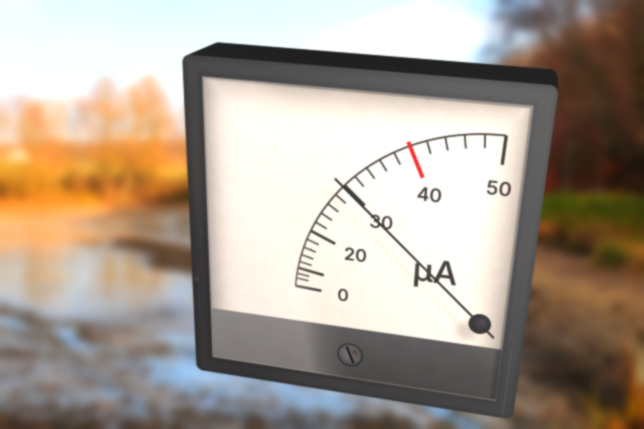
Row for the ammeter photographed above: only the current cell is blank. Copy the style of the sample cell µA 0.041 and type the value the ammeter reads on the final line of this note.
µA 30
